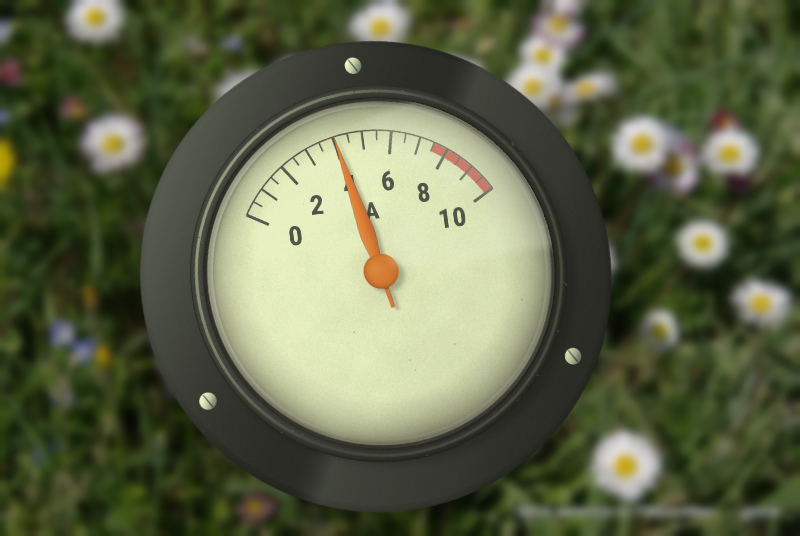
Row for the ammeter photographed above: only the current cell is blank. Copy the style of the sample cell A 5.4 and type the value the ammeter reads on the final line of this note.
A 4
